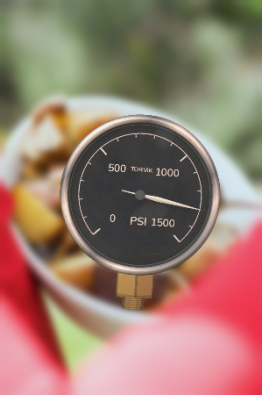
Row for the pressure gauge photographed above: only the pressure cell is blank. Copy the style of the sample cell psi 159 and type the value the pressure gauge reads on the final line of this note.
psi 1300
